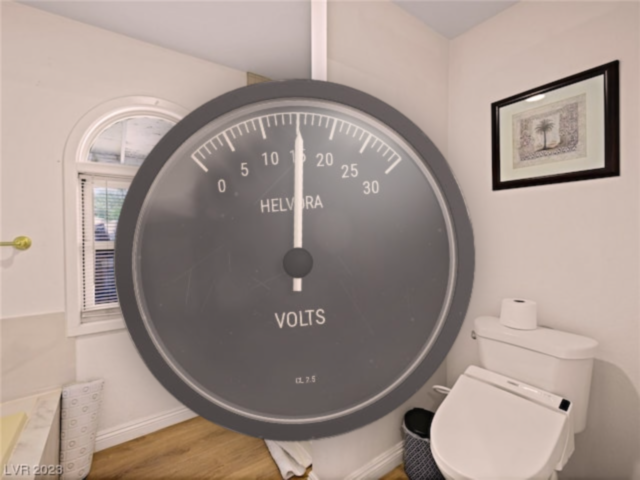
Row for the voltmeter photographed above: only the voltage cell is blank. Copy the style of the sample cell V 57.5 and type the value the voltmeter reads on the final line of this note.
V 15
